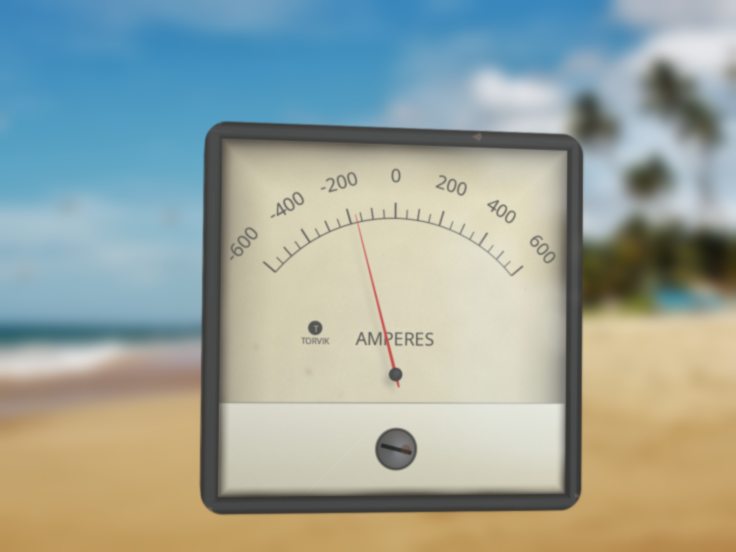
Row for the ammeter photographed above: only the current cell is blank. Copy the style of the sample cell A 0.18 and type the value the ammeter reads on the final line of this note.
A -175
